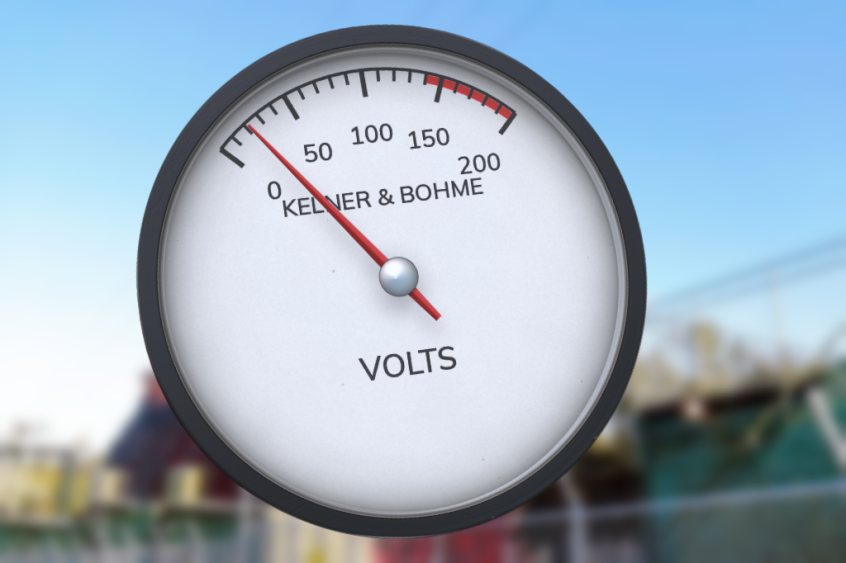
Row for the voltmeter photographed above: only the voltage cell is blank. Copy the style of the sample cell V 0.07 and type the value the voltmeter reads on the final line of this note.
V 20
